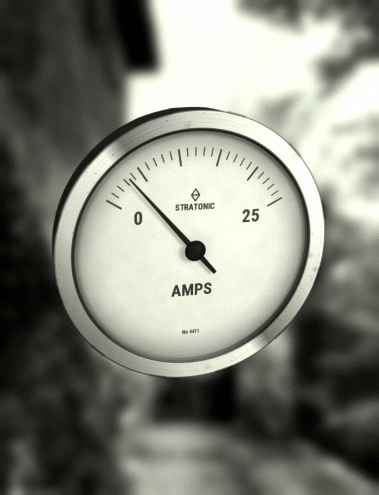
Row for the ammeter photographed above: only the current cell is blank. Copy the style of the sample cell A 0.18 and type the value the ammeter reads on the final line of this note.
A 3.5
